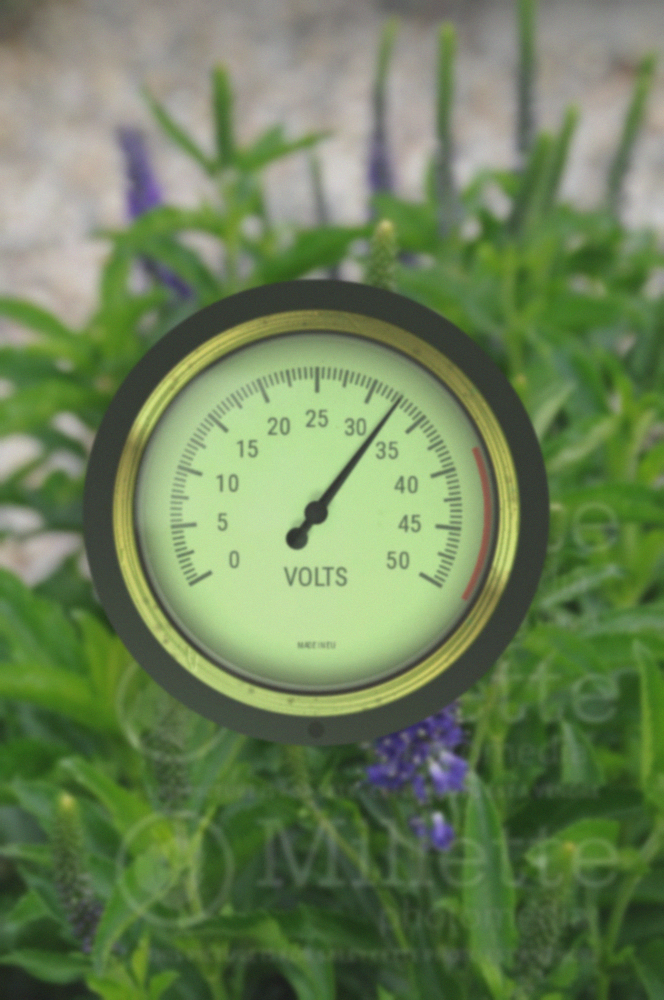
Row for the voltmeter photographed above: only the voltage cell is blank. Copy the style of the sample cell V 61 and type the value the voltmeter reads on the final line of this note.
V 32.5
